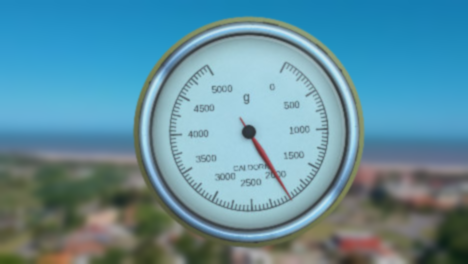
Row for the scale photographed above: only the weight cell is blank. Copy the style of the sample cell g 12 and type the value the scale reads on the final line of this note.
g 2000
